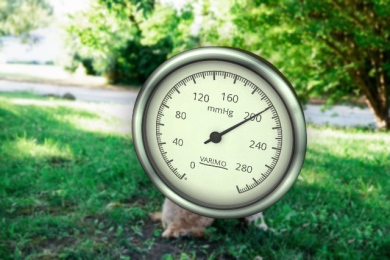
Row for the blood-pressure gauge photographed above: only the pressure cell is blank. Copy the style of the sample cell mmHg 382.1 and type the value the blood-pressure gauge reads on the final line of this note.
mmHg 200
